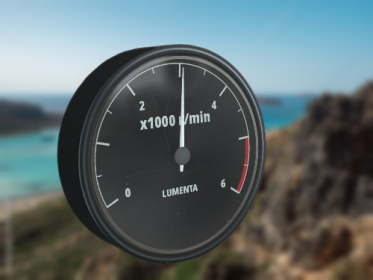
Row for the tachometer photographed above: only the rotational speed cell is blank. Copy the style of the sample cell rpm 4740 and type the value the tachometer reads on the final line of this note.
rpm 3000
